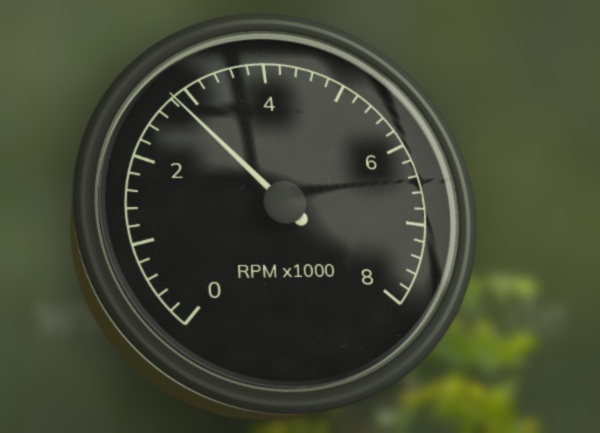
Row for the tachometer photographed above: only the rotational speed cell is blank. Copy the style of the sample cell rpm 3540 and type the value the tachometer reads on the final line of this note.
rpm 2800
